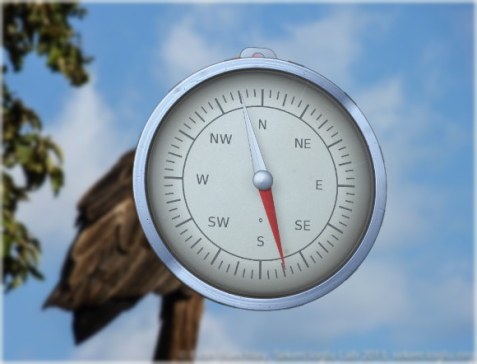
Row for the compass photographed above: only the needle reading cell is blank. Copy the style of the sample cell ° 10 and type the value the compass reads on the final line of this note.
° 165
